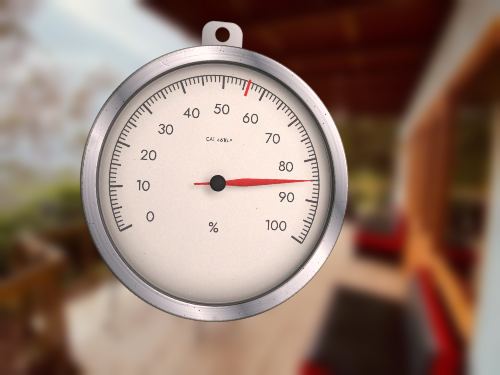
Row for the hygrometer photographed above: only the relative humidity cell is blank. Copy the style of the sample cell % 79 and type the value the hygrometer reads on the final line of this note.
% 85
